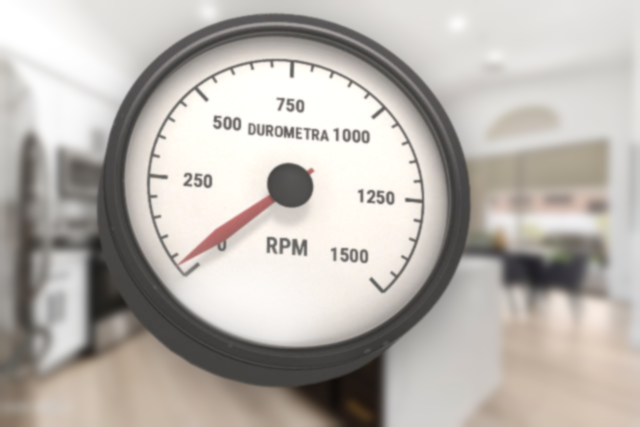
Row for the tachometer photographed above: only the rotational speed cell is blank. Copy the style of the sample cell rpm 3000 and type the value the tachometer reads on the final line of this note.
rpm 25
